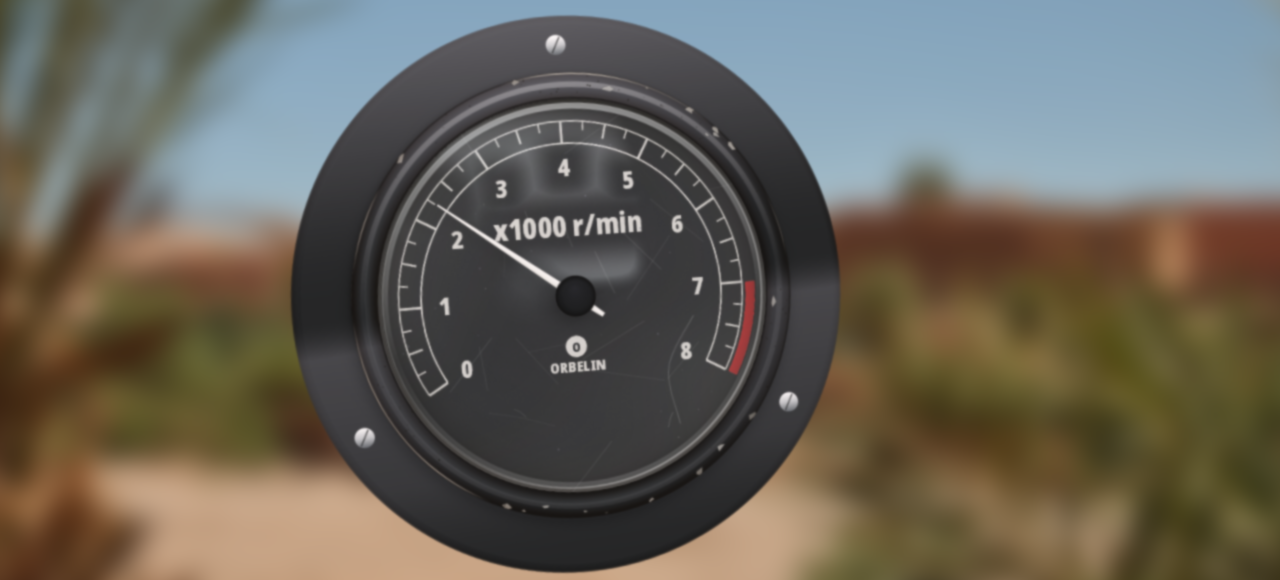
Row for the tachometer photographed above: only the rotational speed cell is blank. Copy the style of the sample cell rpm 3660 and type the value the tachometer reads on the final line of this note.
rpm 2250
